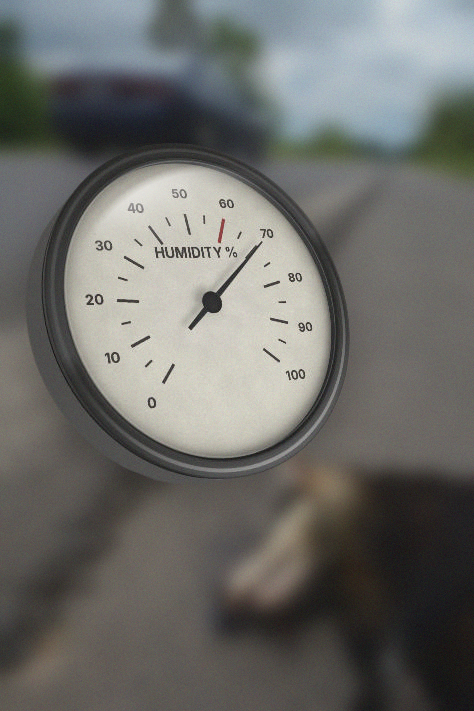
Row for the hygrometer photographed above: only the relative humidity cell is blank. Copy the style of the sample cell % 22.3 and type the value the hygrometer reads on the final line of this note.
% 70
